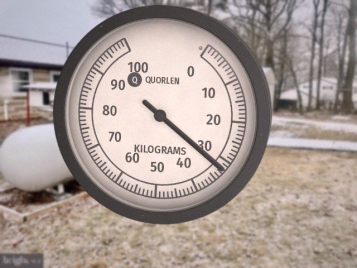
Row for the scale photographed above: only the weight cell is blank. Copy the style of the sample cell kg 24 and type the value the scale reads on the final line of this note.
kg 32
